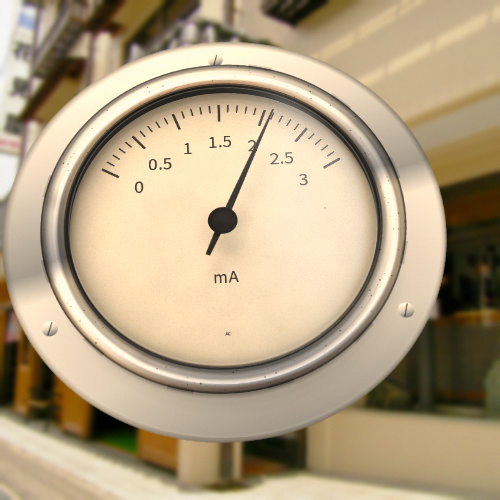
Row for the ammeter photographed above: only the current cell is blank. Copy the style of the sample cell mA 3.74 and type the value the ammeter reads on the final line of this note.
mA 2.1
